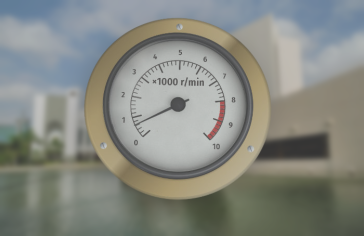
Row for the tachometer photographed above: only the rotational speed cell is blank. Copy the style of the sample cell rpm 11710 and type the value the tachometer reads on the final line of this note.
rpm 600
